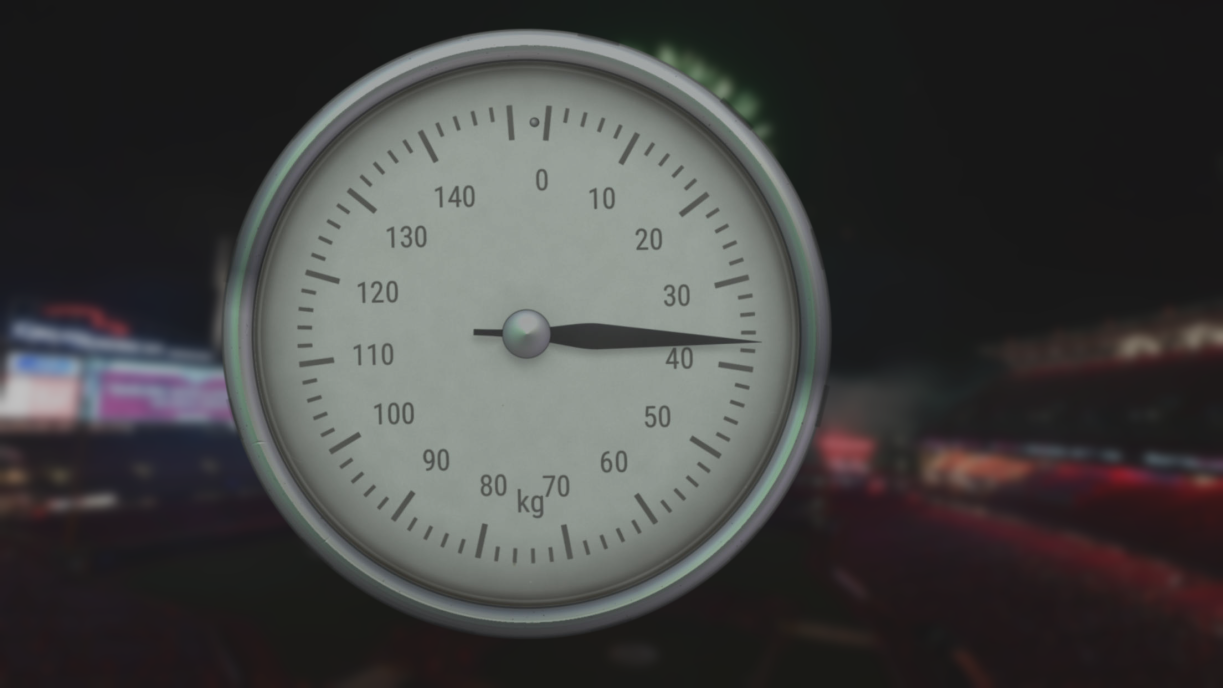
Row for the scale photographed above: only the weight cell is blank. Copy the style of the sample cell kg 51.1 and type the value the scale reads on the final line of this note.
kg 37
